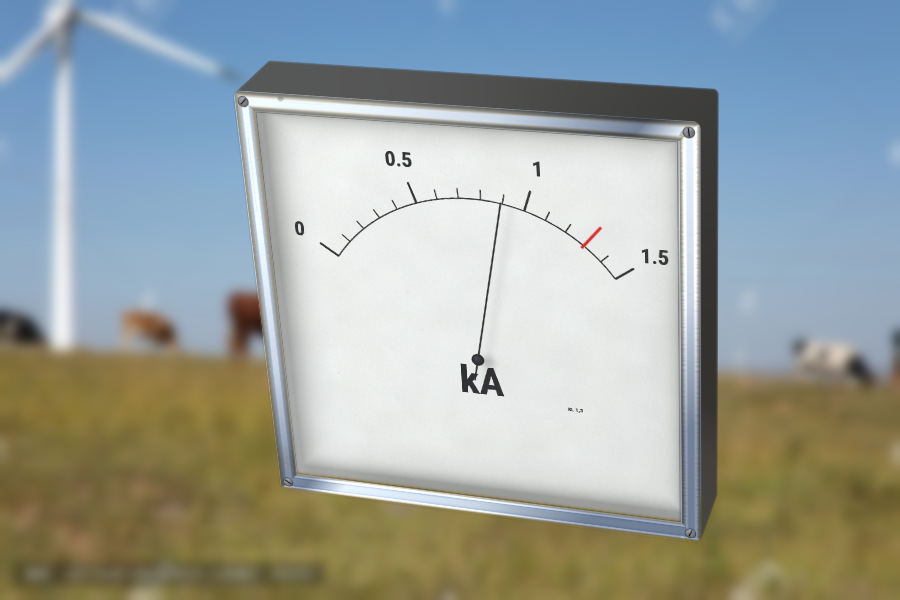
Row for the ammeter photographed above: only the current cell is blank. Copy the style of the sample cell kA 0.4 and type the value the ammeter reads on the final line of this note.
kA 0.9
